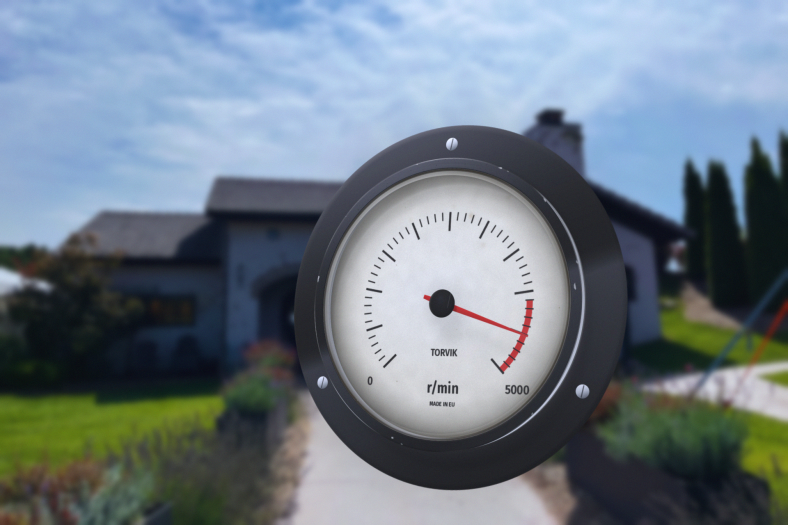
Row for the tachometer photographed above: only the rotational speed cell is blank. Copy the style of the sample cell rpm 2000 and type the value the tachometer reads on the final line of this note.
rpm 4500
